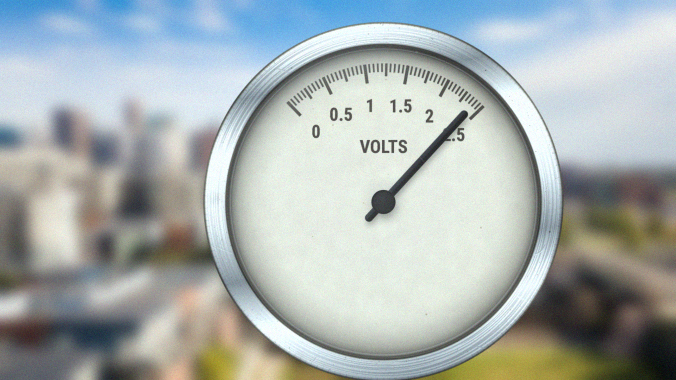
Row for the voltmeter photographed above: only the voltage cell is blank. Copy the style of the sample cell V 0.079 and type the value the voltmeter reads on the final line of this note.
V 2.4
